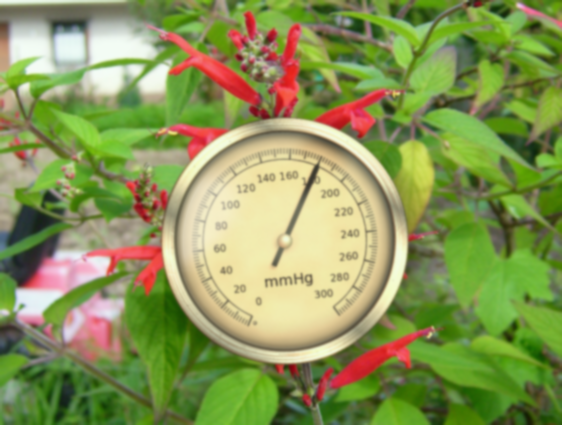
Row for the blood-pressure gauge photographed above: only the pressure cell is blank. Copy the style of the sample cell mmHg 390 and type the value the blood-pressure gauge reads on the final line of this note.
mmHg 180
